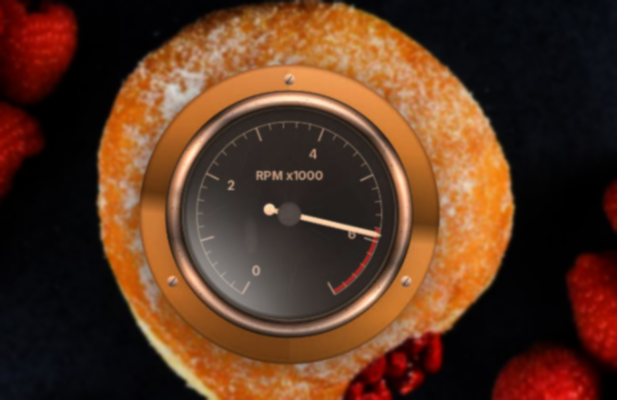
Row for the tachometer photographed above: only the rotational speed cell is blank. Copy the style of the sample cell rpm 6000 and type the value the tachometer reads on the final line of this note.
rpm 5900
